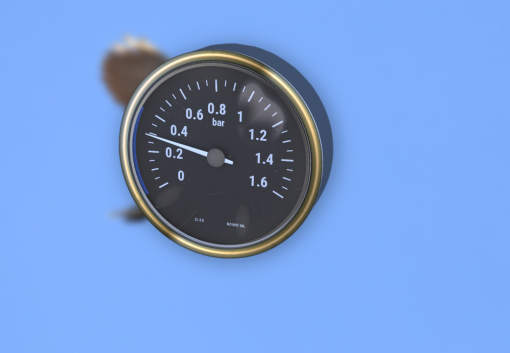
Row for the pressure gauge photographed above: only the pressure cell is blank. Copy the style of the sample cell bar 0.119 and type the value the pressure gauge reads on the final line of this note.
bar 0.3
